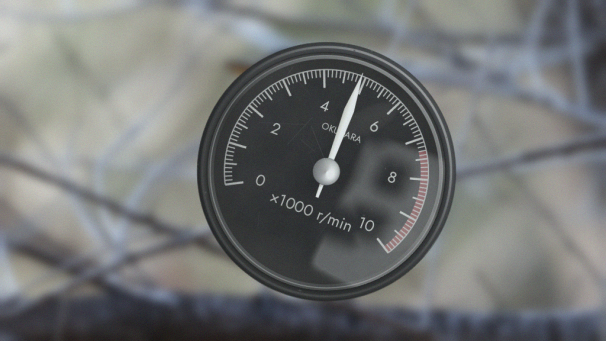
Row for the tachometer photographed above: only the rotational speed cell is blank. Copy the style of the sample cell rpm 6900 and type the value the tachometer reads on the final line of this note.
rpm 4900
